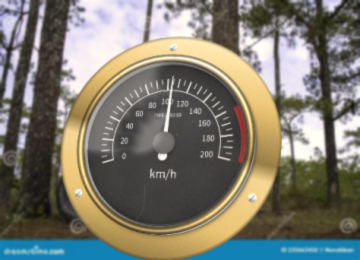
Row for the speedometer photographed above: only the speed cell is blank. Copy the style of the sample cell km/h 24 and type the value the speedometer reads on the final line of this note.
km/h 105
